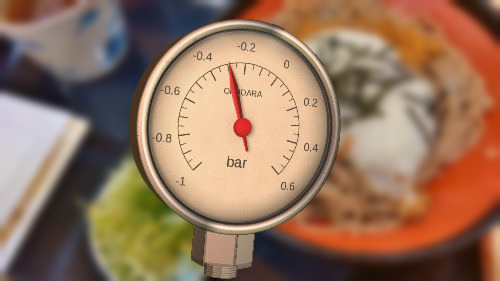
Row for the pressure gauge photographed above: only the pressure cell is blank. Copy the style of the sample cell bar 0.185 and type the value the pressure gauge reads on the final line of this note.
bar -0.3
